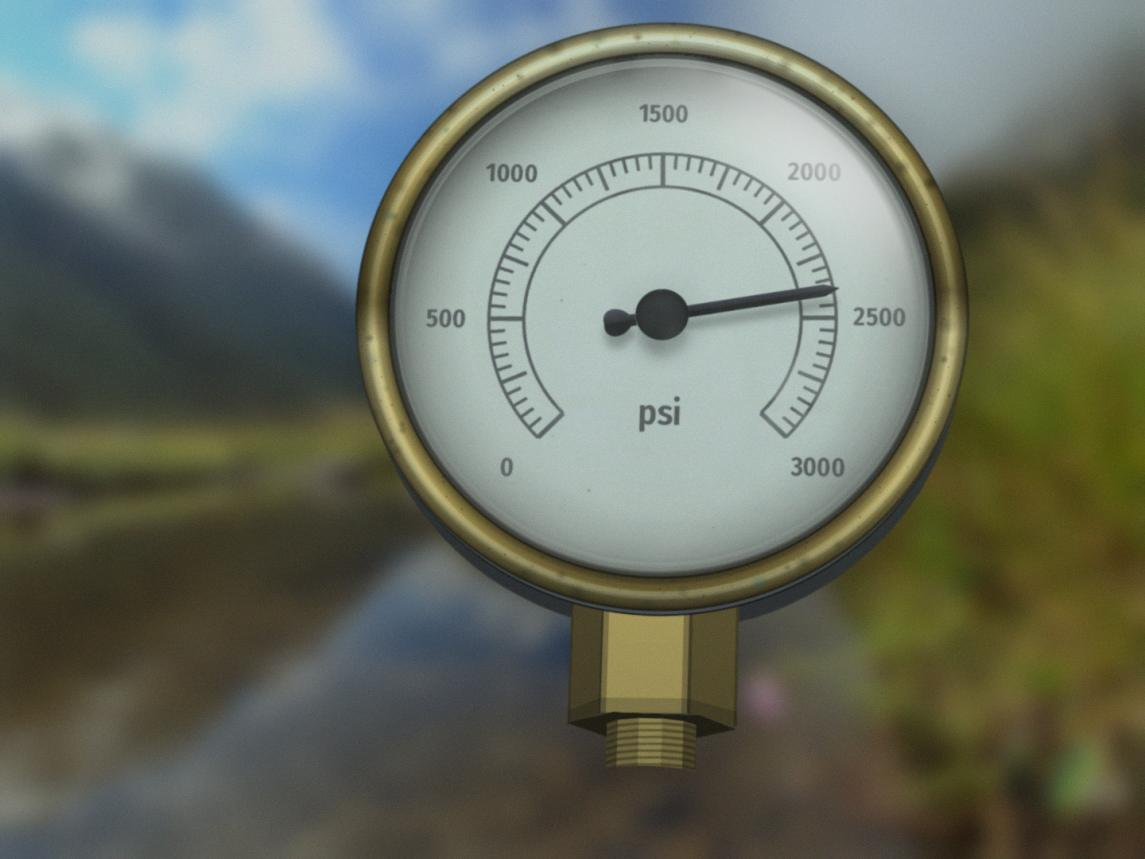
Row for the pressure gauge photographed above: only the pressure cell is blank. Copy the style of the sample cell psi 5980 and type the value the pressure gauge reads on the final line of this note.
psi 2400
